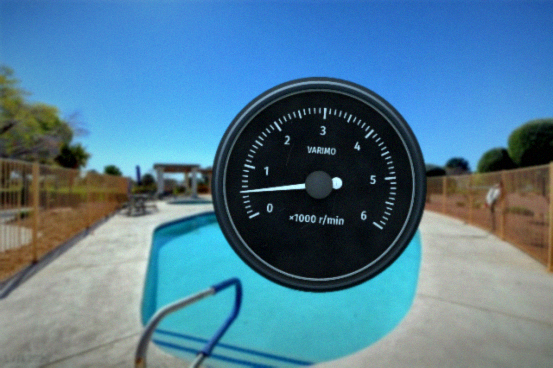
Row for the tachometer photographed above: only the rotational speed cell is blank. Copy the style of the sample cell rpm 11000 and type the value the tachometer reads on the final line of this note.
rpm 500
